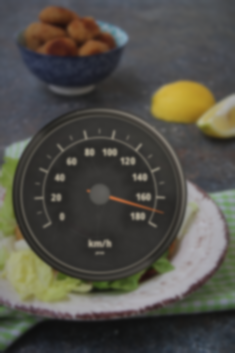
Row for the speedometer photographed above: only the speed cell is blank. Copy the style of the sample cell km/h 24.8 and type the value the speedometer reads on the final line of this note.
km/h 170
